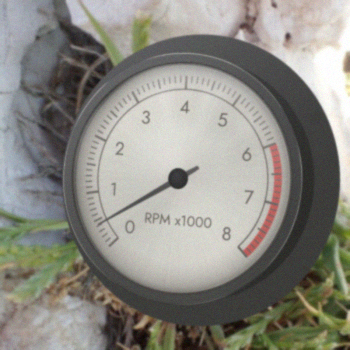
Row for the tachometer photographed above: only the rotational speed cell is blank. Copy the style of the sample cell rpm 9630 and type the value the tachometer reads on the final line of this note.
rpm 400
